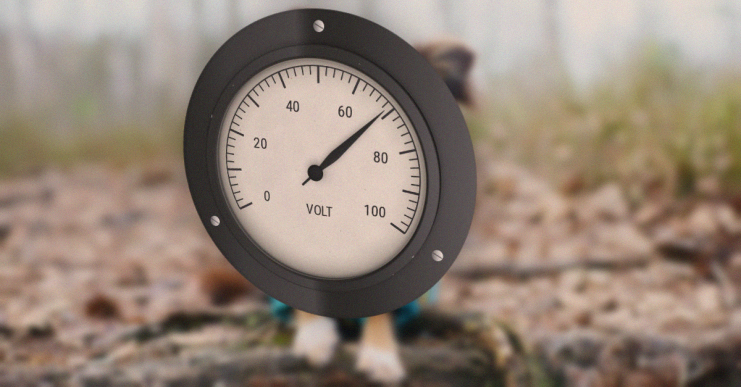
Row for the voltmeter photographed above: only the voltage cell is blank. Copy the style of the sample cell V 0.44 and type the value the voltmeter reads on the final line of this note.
V 69
